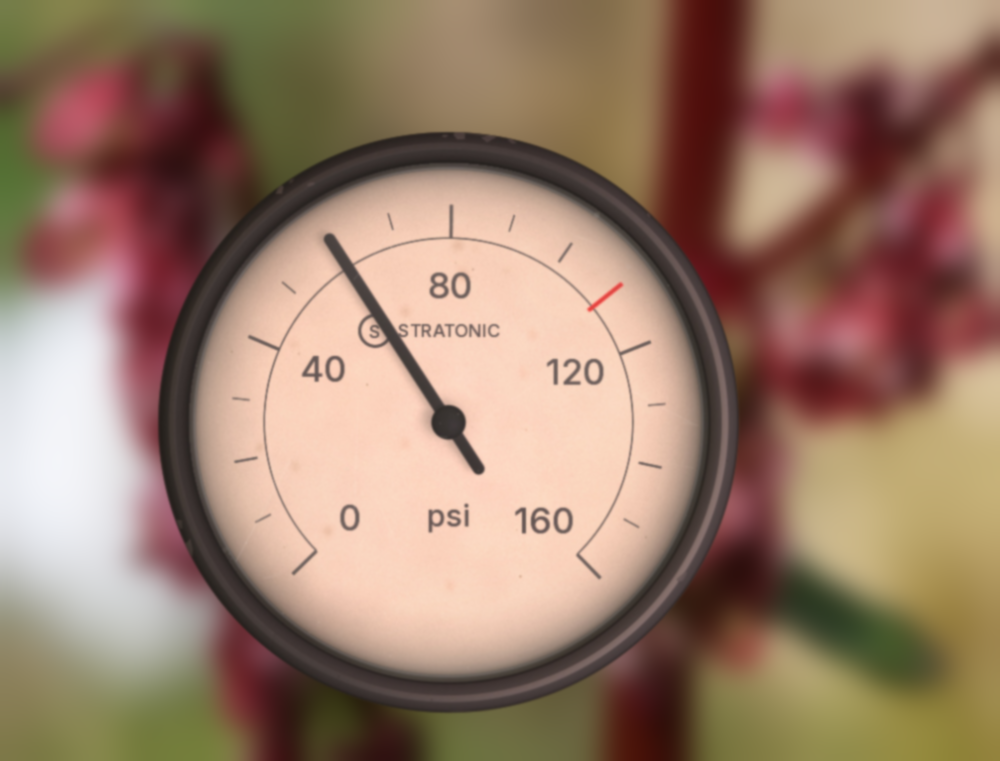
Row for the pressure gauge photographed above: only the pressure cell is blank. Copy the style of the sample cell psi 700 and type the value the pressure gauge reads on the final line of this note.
psi 60
